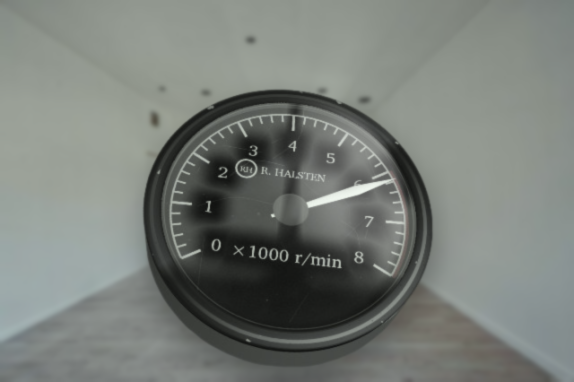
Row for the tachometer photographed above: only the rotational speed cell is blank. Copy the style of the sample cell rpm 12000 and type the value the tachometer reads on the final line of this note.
rpm 6200
